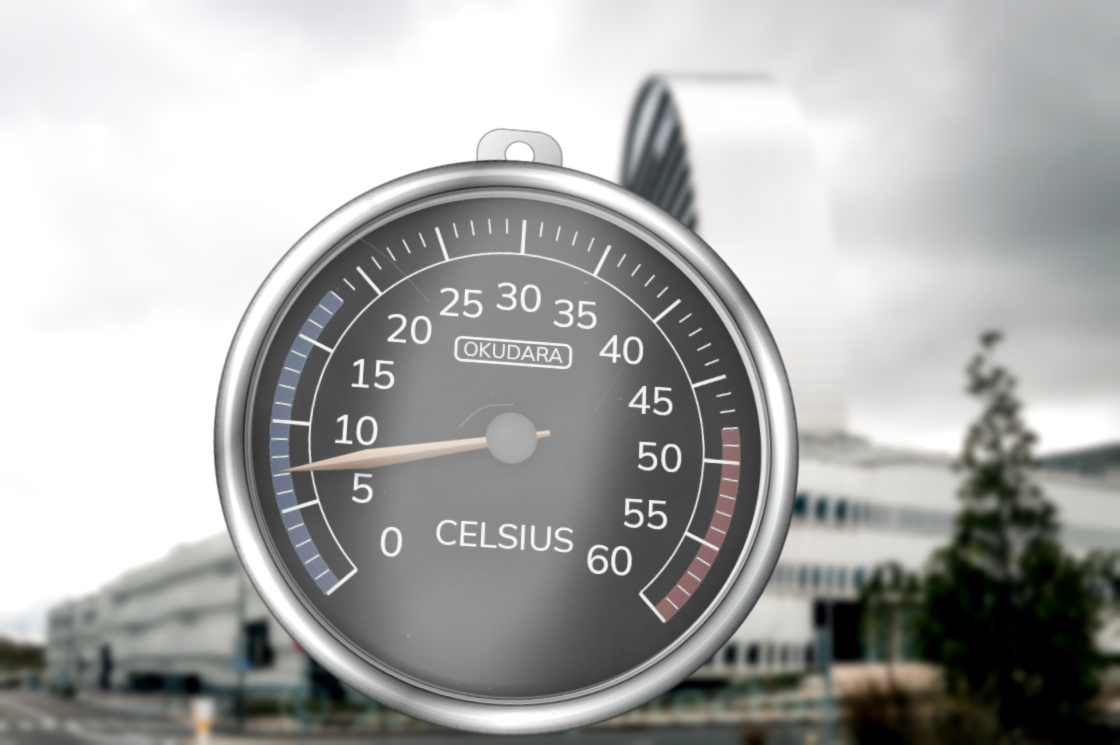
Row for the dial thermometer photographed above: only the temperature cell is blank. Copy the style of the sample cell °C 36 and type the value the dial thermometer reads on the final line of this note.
°C 7
